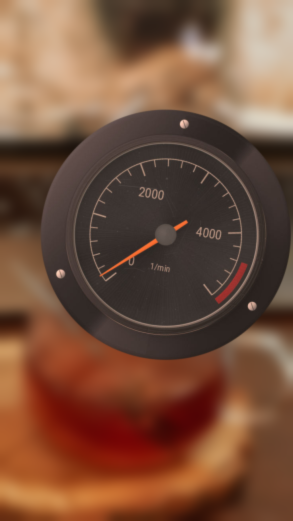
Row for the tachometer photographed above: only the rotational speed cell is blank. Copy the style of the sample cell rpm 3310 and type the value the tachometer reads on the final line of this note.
rpm 100
